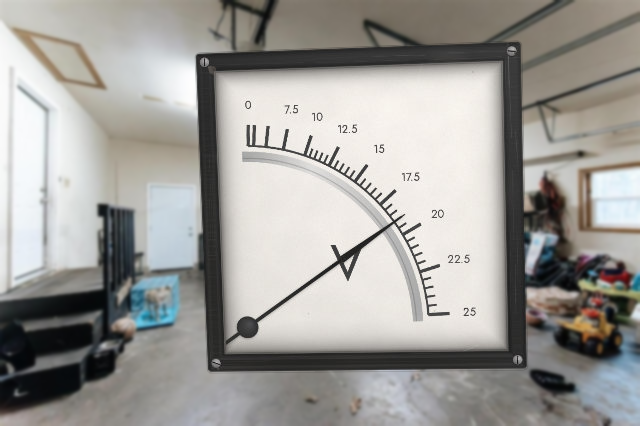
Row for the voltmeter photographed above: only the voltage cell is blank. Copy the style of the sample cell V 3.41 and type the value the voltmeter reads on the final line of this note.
V 19
